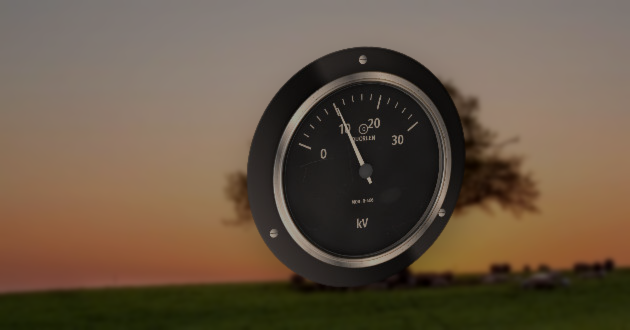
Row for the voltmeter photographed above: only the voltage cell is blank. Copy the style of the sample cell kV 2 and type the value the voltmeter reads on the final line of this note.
kV 10
